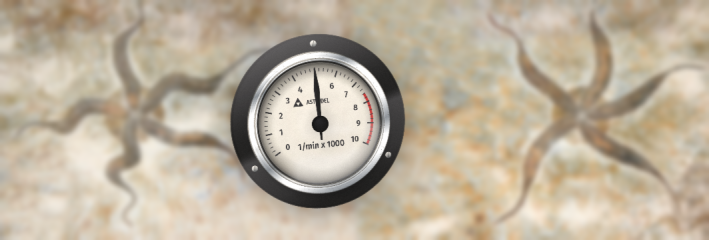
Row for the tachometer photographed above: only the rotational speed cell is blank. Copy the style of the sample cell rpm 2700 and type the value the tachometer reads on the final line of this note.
rpm 5000
